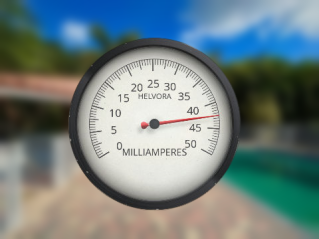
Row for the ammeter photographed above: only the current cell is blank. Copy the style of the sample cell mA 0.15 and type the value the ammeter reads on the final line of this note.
mA 42.5
